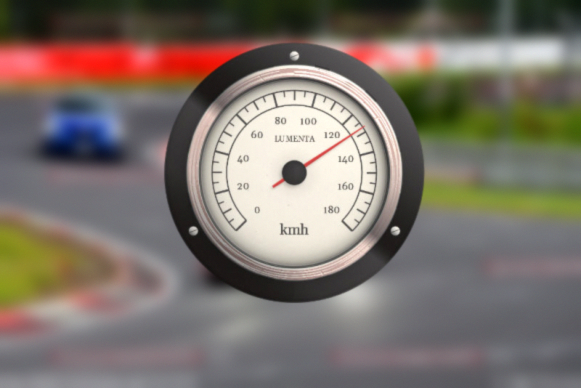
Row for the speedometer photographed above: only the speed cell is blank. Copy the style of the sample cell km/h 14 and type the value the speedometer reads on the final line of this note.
km/h 127.5
